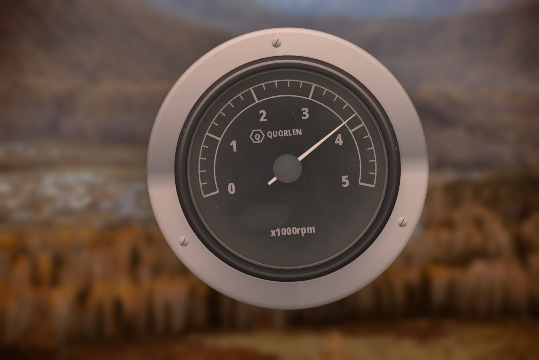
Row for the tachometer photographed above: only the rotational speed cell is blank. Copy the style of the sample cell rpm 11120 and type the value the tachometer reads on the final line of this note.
rpm 3800
